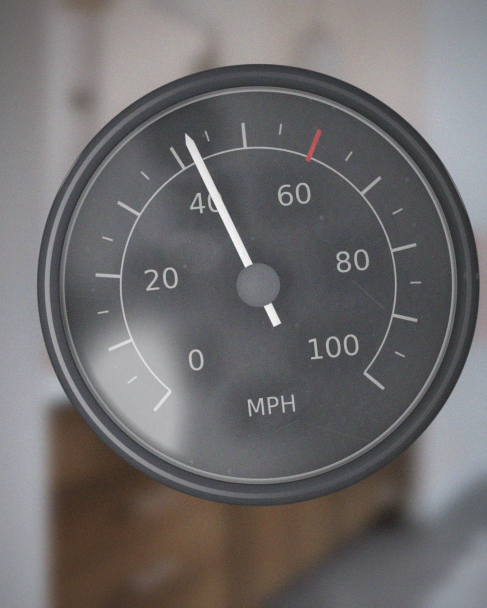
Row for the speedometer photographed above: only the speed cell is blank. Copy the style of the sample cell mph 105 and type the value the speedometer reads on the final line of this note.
mph 42.5
